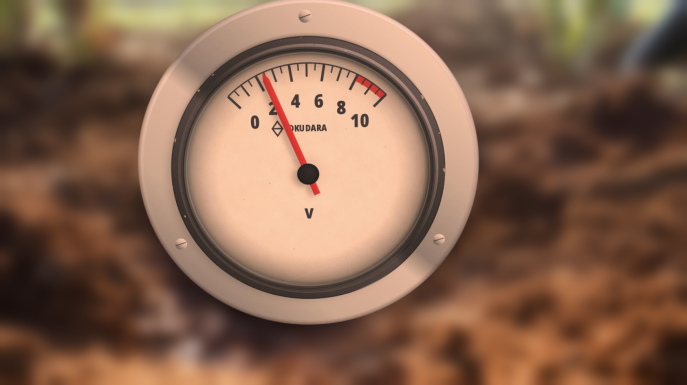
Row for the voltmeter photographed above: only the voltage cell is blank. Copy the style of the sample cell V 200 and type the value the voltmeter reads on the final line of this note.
V 2.5
